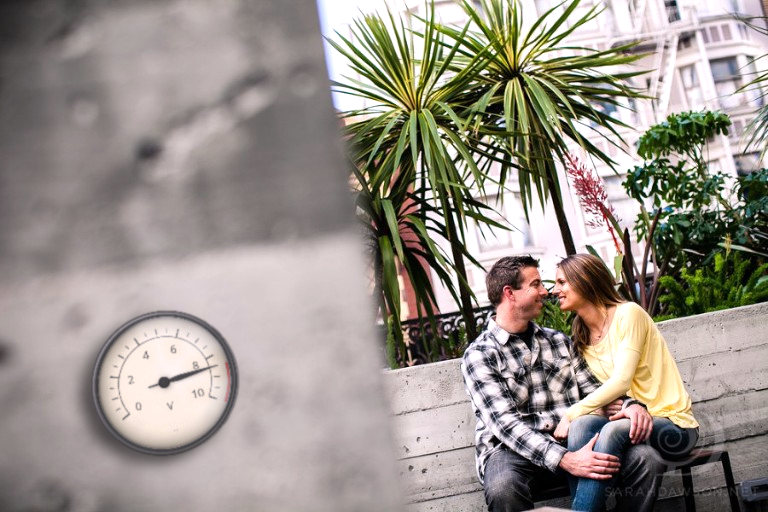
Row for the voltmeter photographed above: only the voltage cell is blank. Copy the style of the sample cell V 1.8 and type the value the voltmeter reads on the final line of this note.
V 8.5
